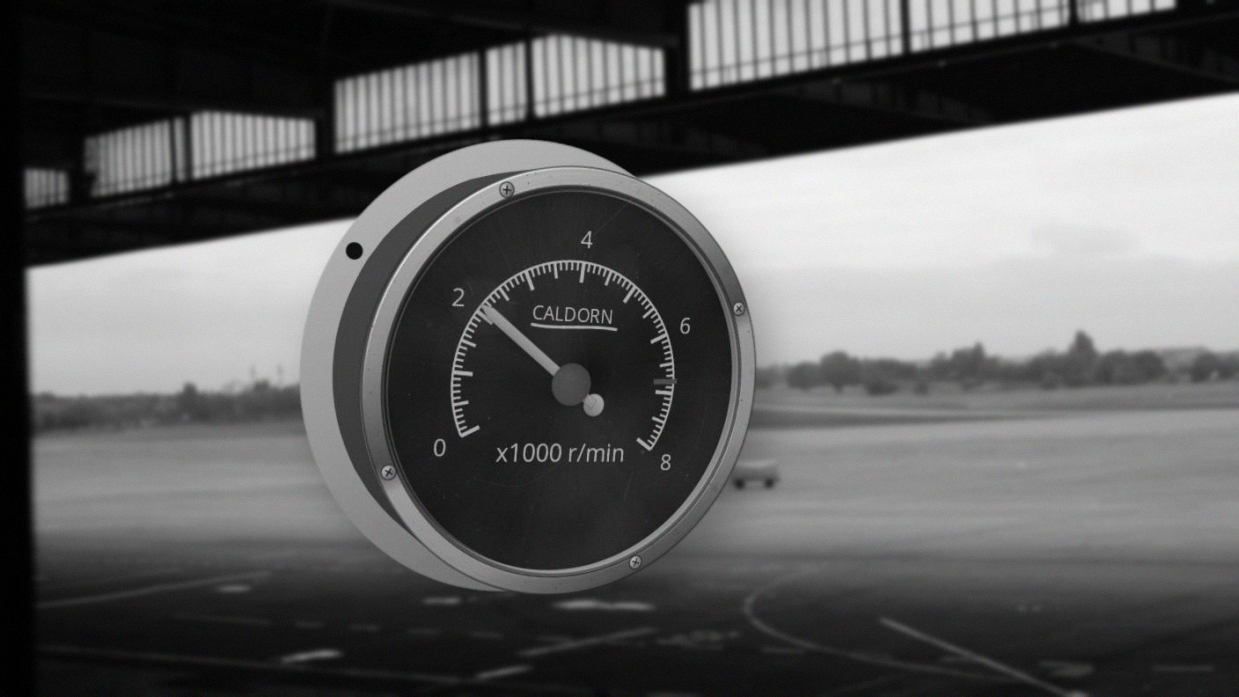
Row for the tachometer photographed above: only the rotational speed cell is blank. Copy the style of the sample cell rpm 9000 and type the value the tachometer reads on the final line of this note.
rpm 2100
